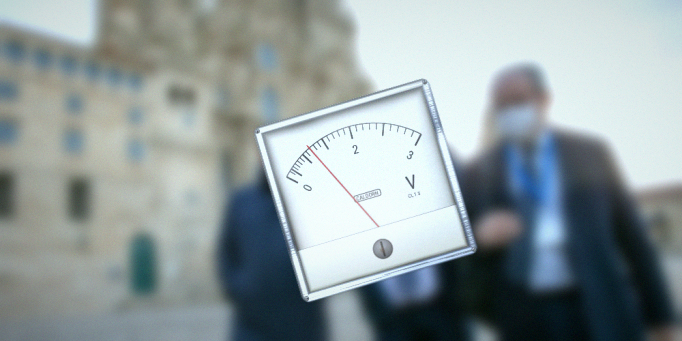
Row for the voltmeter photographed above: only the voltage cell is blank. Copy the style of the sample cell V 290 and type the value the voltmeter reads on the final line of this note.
V 1.2
